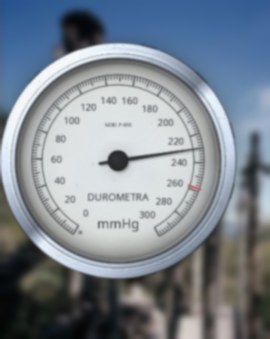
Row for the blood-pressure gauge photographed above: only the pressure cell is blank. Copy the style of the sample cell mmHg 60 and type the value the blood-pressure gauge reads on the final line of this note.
mmHg 230
